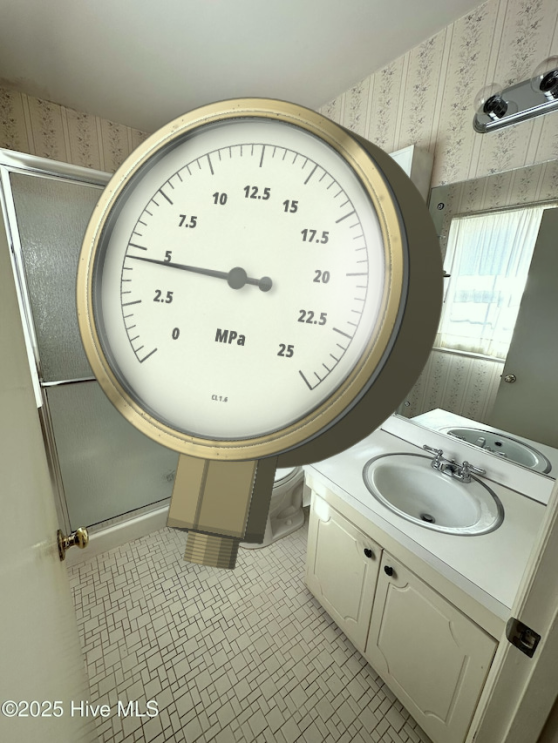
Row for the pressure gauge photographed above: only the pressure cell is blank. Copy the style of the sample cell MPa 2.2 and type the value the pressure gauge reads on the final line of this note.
MPa 4.5
